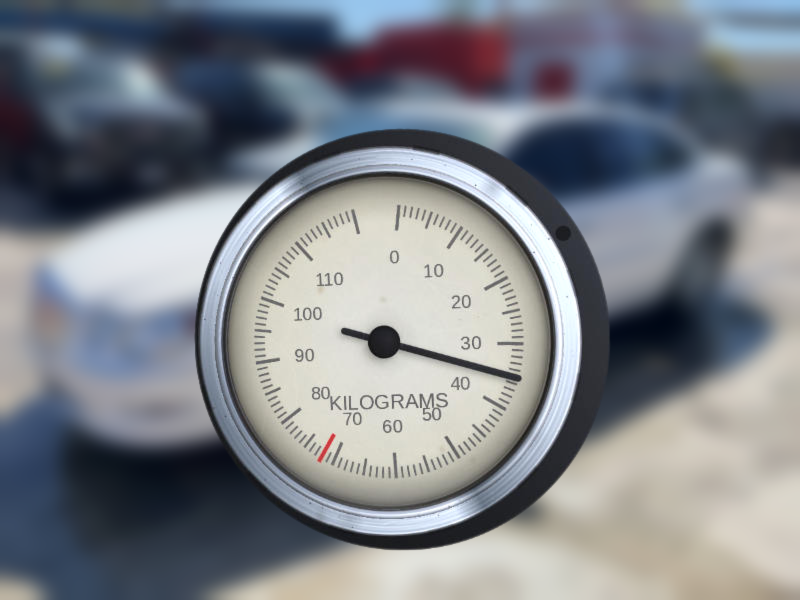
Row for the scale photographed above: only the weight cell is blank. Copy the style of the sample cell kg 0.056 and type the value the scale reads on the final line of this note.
kg 35
